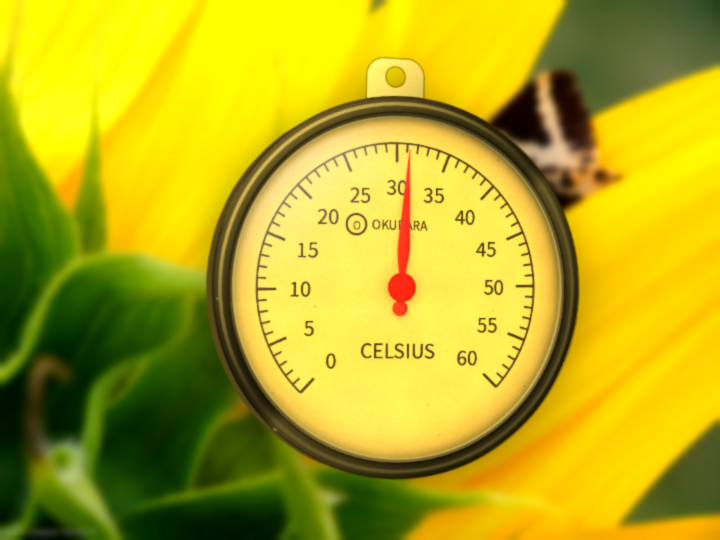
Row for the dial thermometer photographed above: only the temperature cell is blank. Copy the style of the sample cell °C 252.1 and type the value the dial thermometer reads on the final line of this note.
°C 31
